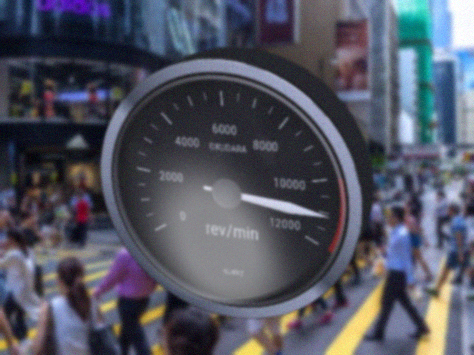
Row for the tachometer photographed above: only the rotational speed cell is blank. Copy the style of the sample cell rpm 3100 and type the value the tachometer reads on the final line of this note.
rpm 11000
